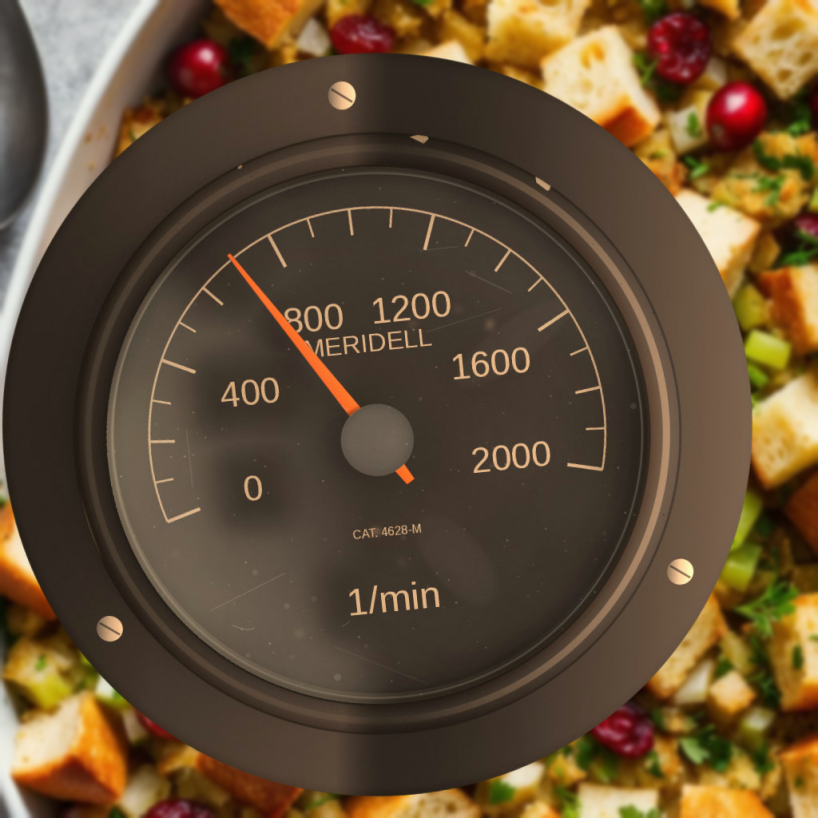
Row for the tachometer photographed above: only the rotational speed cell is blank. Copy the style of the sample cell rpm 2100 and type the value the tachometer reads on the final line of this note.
rpm 700
